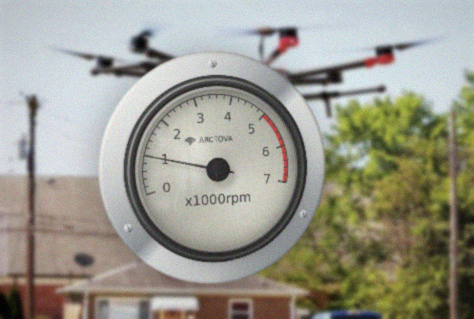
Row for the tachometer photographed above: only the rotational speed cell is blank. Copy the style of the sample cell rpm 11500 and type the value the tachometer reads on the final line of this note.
rpm 1000
